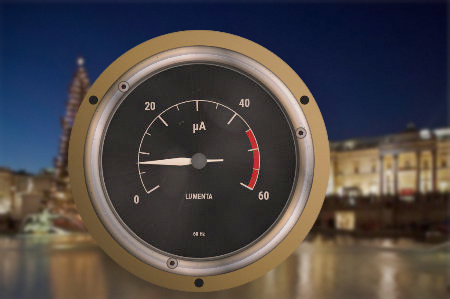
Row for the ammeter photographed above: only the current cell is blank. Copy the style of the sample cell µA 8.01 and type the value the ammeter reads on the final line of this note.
µA 7.5
